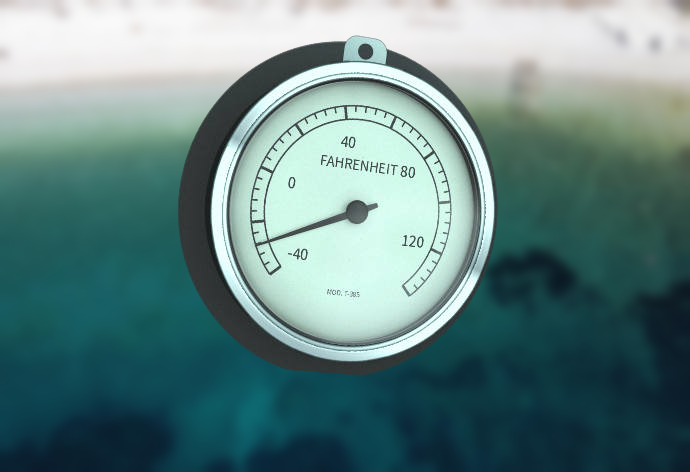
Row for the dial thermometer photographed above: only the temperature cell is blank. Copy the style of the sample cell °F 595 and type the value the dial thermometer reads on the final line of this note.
°F -28
